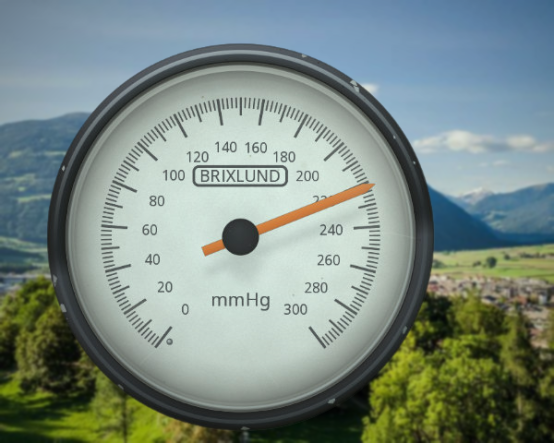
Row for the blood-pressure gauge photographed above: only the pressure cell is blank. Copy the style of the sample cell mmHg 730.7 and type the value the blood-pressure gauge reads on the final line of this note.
mmHg 222
